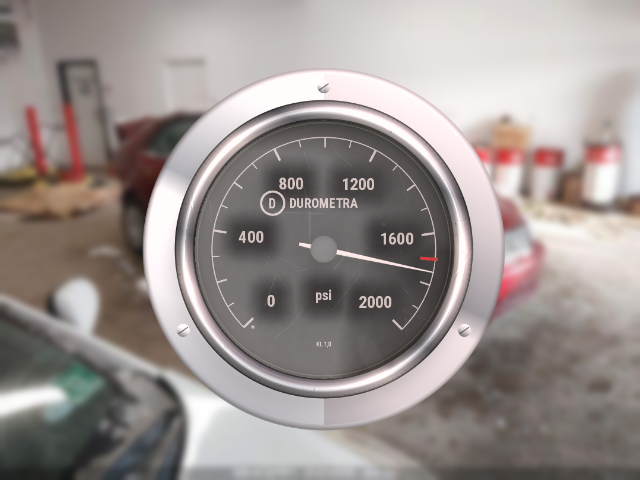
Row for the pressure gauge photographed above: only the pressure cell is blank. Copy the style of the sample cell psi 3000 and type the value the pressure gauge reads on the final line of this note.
psi 1750
